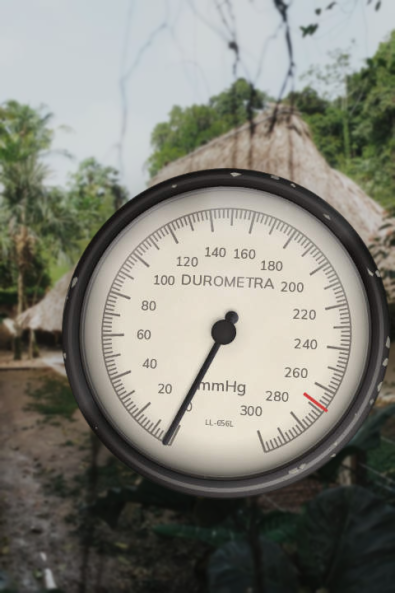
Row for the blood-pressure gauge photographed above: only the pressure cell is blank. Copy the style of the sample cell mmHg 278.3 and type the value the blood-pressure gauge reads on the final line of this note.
mmHg 2
